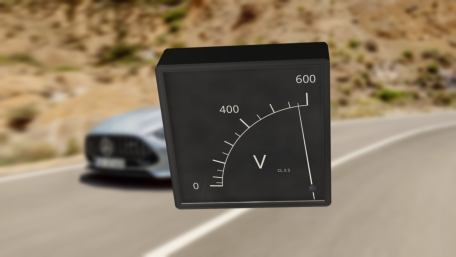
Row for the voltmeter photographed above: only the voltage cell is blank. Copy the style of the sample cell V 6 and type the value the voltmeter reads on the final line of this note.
V 575
